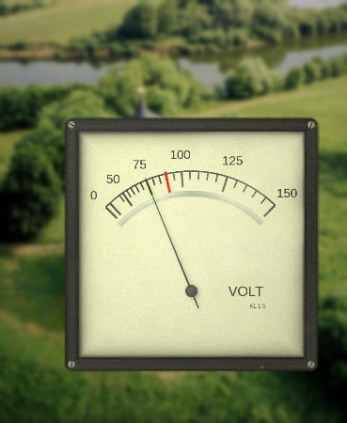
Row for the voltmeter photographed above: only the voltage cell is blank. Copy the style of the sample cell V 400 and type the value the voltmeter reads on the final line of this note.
V 75
